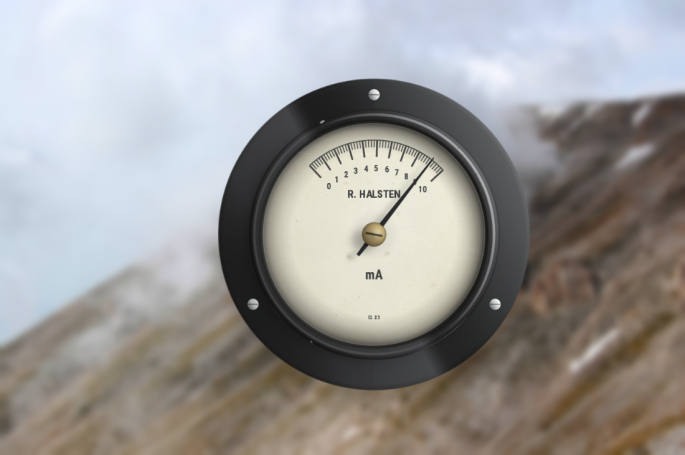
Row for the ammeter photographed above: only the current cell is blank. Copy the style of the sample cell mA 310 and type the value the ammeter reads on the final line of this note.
mA 9
